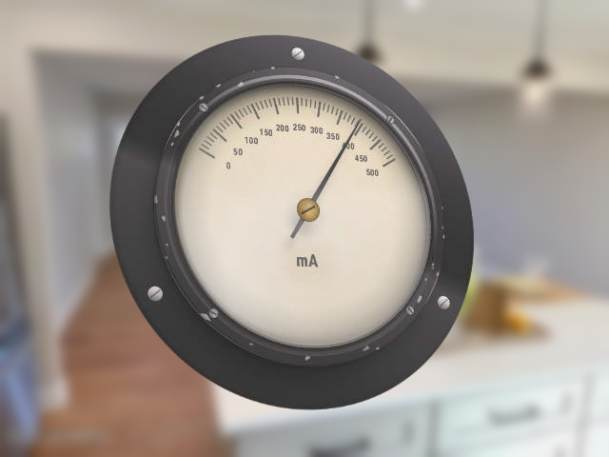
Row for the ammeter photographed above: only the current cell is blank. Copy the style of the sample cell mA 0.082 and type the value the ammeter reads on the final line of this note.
mA 390
